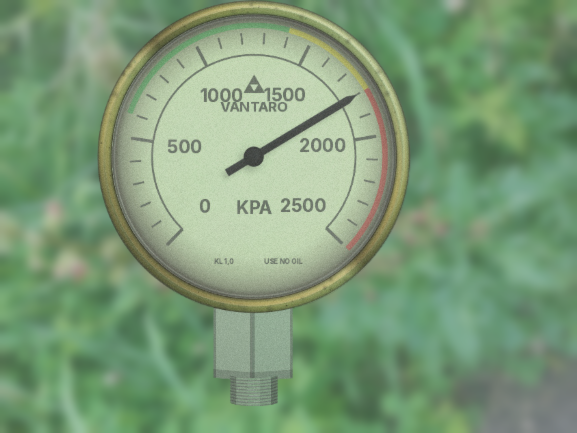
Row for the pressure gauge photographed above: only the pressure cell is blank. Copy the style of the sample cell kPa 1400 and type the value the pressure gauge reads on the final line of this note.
kPa 1800
